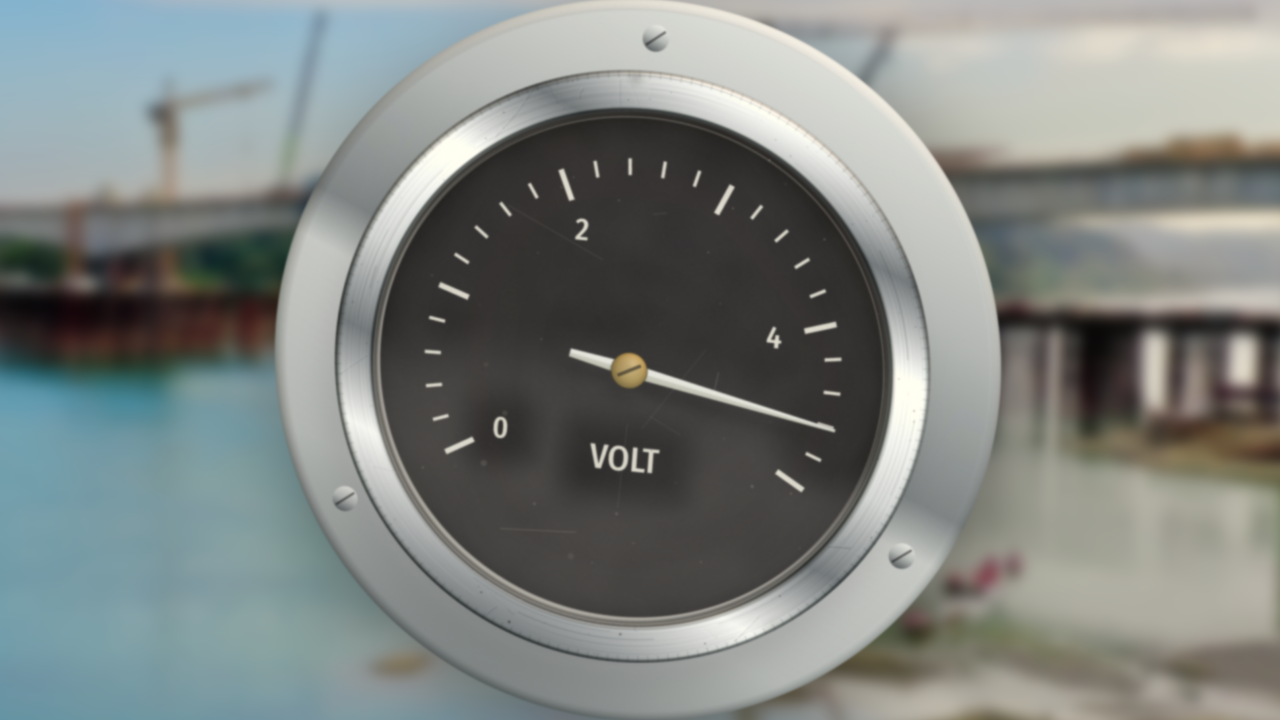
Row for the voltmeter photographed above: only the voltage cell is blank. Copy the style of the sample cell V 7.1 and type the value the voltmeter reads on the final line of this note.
V 4.6
